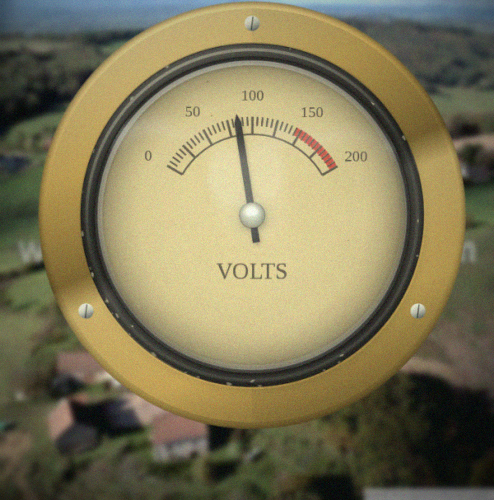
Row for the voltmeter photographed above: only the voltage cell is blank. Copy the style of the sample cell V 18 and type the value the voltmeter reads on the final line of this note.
V 85
